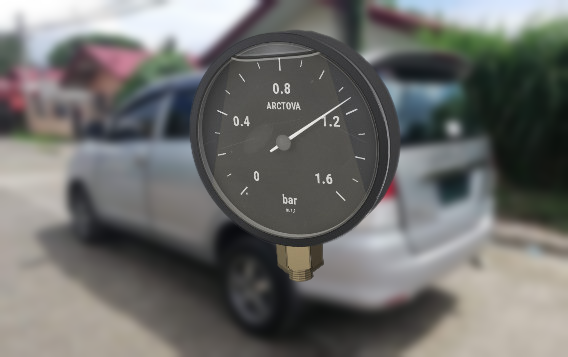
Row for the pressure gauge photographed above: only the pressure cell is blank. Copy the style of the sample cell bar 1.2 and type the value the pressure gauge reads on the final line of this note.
bar 1.15
